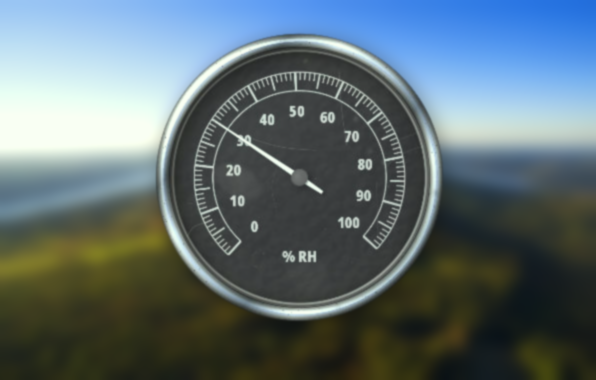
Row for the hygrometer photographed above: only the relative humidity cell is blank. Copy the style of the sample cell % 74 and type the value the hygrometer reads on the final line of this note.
% 30
